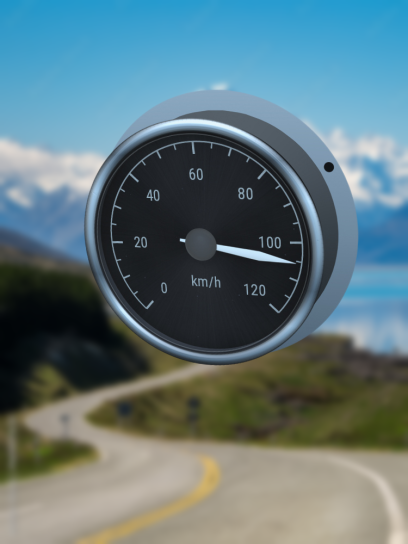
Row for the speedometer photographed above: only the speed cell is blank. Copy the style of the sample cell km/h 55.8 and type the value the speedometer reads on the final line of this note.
km/h 105
